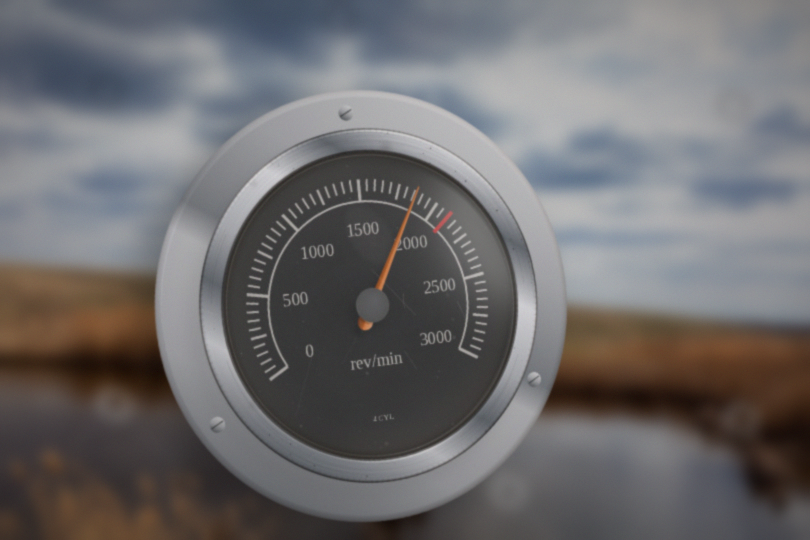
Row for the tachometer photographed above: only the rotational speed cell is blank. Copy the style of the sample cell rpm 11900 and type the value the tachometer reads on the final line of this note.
rpm 1850
